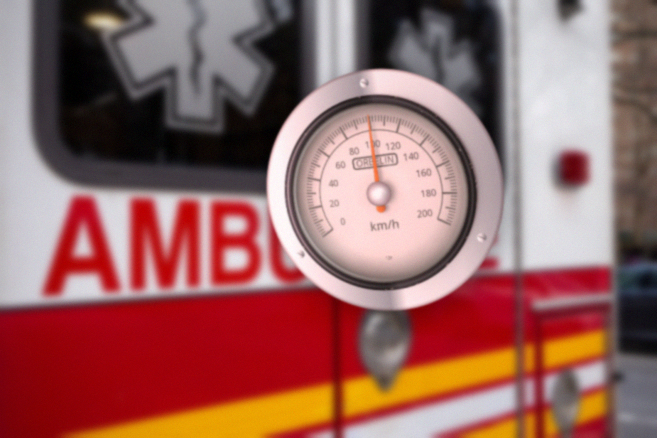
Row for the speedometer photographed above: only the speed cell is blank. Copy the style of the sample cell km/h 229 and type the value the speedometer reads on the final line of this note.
km/h 100
